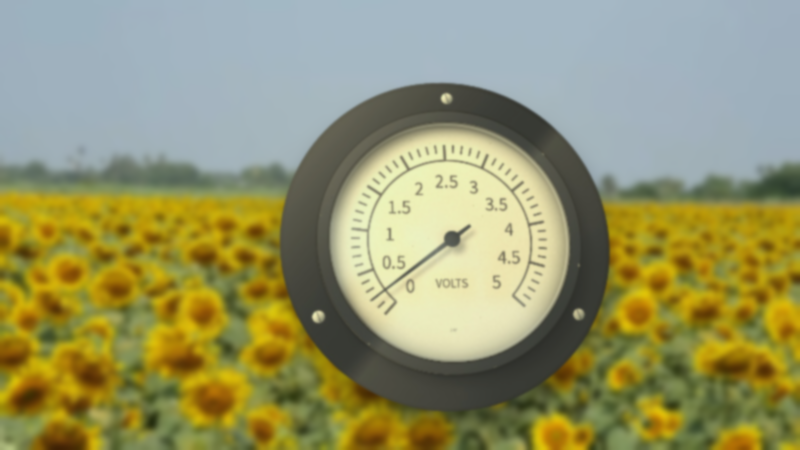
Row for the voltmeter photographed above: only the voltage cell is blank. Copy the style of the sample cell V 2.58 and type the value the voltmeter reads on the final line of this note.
V 0.2
